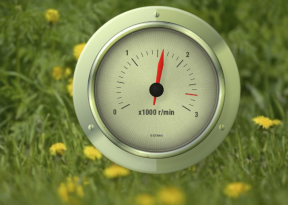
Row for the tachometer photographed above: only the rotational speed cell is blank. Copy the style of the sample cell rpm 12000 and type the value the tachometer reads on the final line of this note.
rpm 1600
